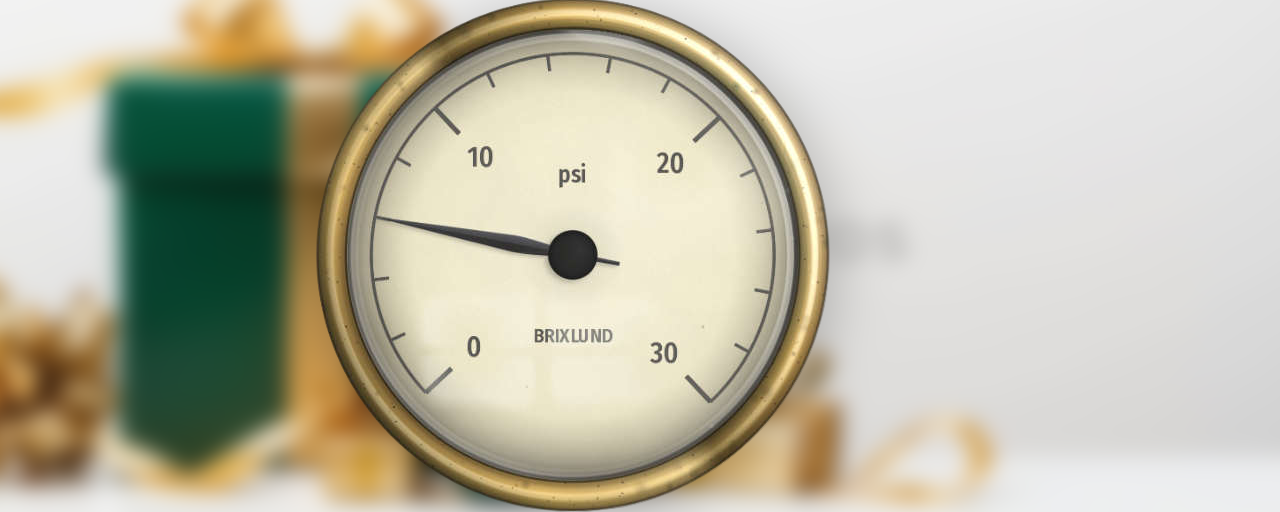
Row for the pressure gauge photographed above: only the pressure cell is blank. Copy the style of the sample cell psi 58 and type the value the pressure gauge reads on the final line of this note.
psi 6
